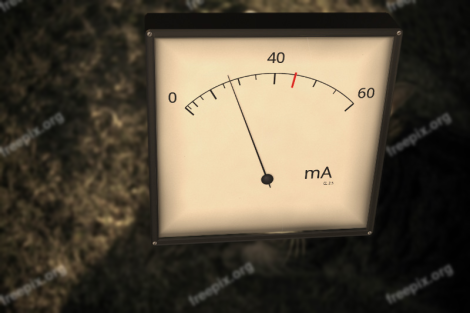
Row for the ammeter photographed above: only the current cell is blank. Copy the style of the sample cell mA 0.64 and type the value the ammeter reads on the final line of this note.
mA 27.5
